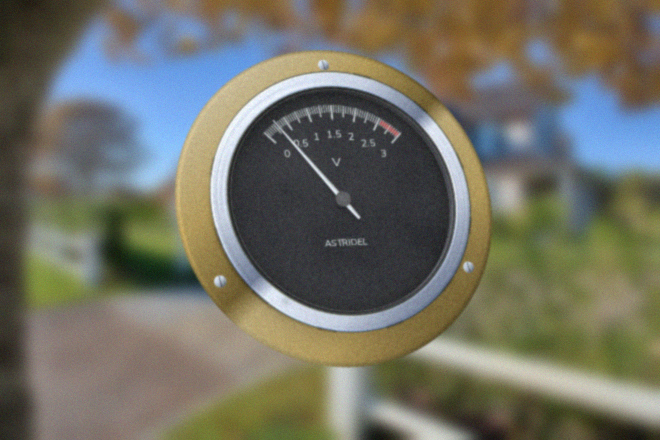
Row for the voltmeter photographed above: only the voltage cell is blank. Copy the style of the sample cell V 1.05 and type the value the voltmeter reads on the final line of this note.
V 0.25
